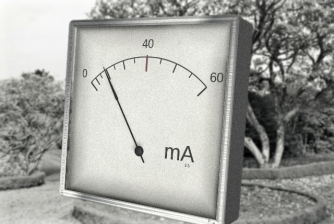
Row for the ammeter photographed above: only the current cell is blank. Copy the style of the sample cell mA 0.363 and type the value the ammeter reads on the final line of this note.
mA 20
